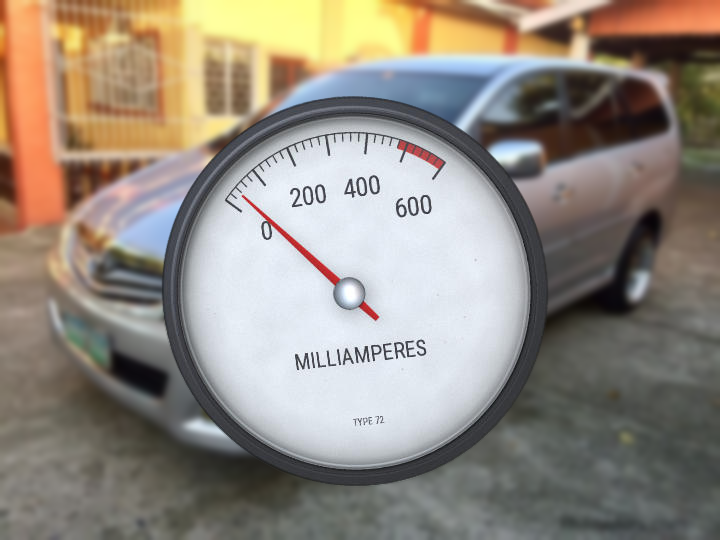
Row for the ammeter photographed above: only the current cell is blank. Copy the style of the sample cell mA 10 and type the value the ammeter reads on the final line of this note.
mA 40
